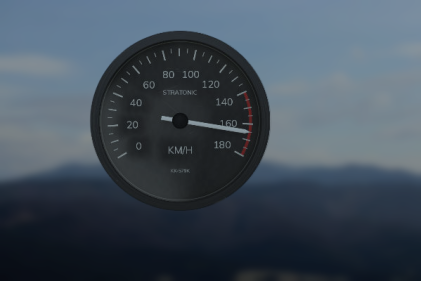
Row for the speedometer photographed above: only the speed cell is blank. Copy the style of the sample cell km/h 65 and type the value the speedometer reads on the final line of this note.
km/h 165
